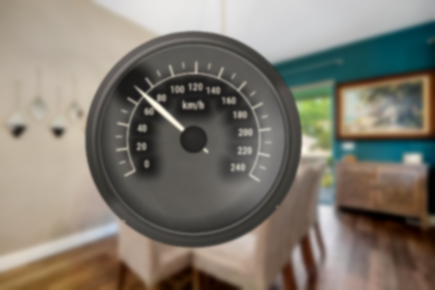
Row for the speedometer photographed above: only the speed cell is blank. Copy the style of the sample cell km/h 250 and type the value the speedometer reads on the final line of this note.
km/h 70
